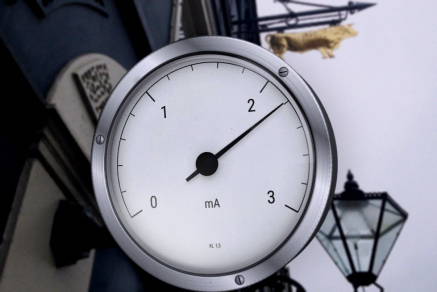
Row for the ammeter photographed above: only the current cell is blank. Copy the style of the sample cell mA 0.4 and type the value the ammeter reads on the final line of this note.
mA 2.2
